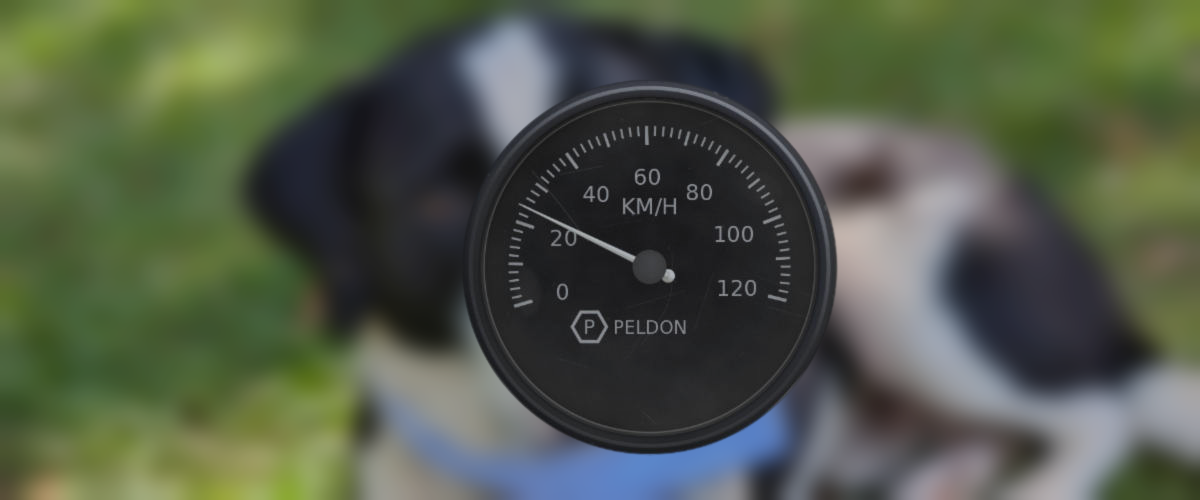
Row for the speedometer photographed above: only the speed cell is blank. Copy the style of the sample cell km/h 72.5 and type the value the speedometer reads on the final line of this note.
km/h 24
